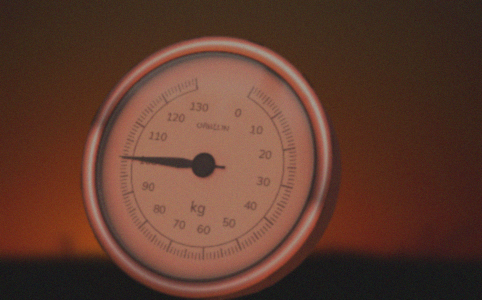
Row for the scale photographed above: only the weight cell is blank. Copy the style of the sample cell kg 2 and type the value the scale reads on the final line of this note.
kg 100
